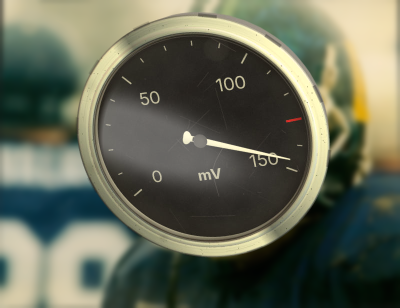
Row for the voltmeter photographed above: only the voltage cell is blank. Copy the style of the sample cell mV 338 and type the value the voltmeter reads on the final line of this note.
mV 145
